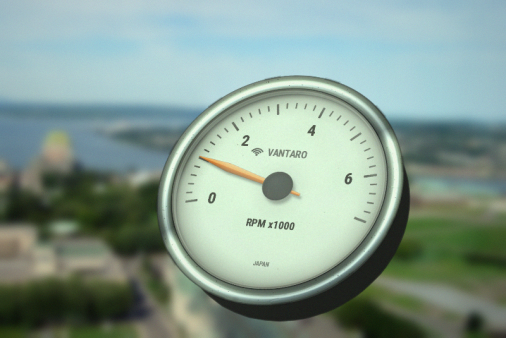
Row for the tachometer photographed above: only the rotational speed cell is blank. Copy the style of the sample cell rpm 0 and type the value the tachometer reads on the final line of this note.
rpm 1000
